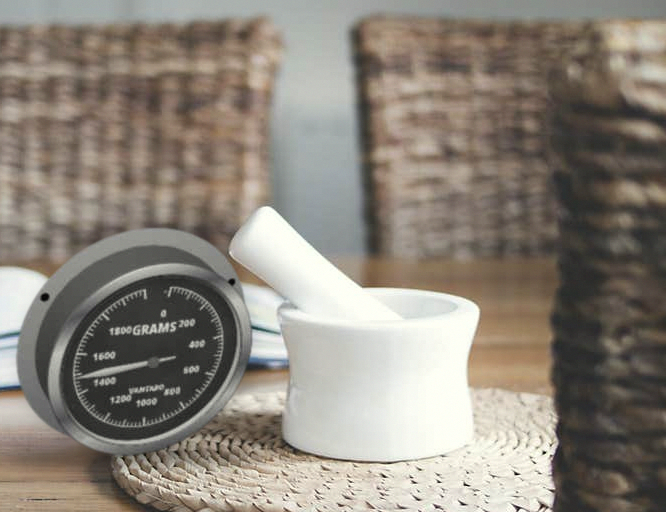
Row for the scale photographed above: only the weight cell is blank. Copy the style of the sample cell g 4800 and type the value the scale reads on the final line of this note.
g 1500
